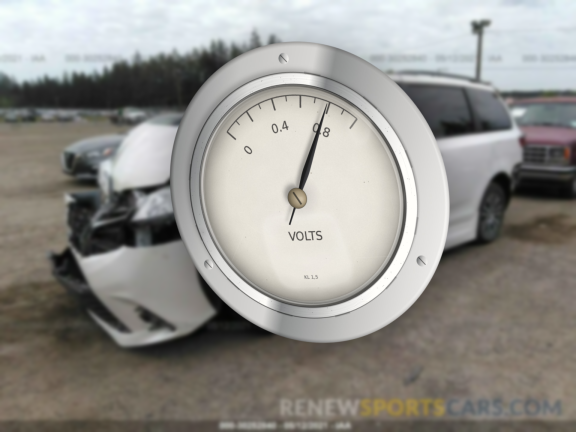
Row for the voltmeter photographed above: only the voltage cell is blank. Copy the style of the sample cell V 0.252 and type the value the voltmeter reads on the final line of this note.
V 0.8
